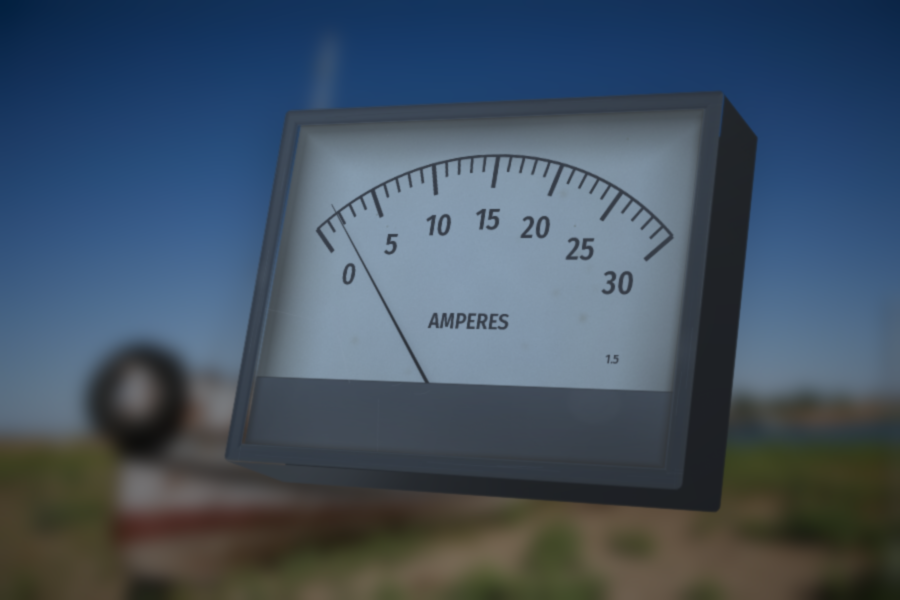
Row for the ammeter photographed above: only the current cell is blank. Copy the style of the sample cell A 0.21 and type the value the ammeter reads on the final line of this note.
A 2
